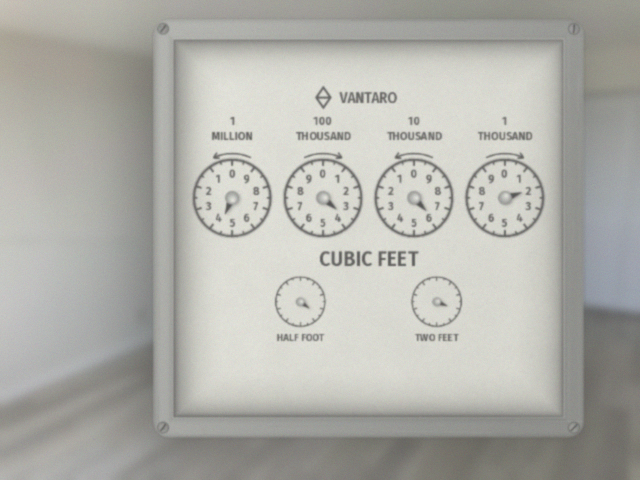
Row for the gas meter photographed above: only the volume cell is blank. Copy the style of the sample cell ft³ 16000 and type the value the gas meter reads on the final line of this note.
ft³ 436200
